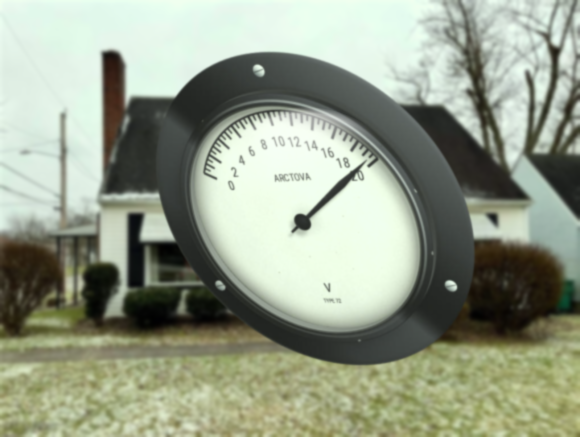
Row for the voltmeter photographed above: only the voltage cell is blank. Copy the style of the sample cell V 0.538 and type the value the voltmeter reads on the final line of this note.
V 19.5
